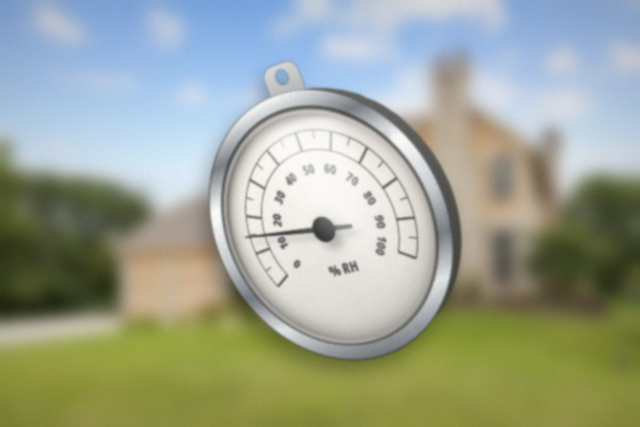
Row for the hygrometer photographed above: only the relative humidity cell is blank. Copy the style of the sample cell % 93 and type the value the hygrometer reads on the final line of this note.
% 15
